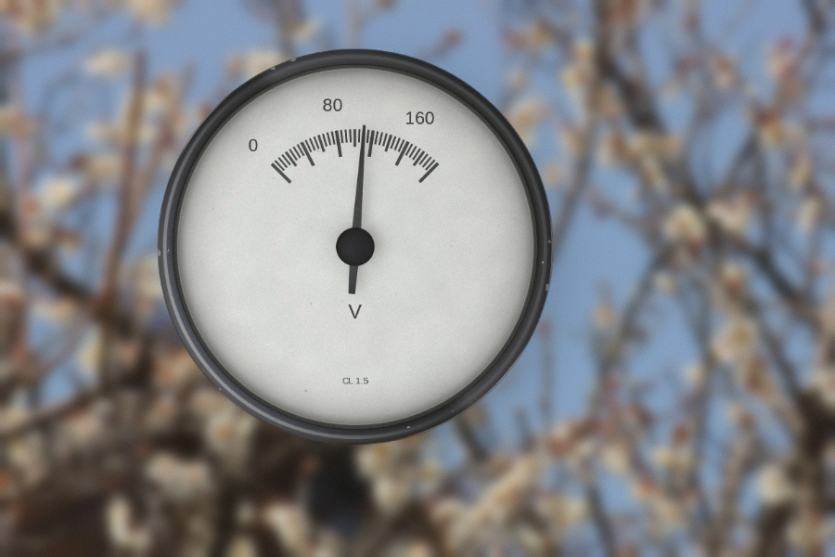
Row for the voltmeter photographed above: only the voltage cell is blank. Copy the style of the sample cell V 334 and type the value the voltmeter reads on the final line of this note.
V 110
